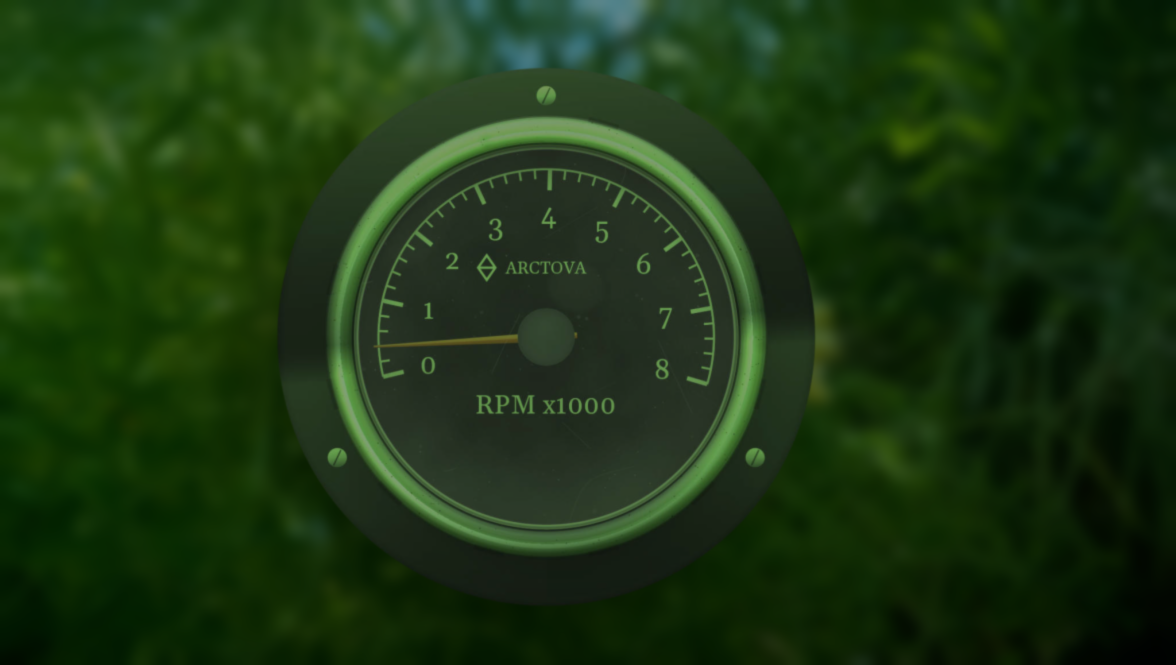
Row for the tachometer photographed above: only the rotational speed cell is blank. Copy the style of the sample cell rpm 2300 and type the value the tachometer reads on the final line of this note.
rpm 400
